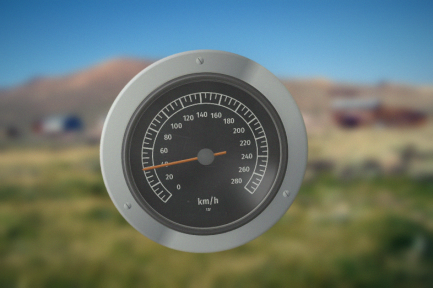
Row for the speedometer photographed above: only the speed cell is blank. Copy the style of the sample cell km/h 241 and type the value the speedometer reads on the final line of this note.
km/h 40
